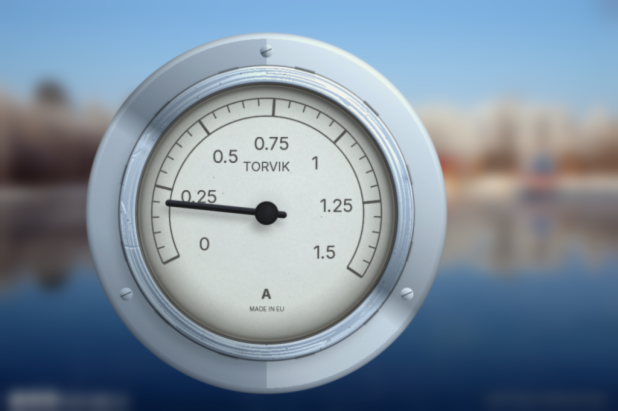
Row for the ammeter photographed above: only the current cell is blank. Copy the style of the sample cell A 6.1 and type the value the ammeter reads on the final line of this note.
A 0.2
